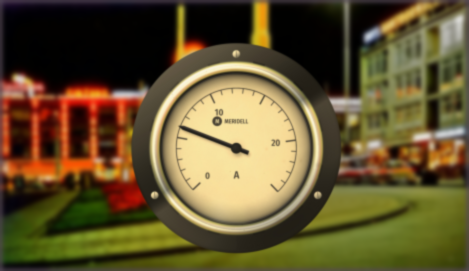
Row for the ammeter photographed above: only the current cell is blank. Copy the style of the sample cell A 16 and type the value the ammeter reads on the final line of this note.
A 6
